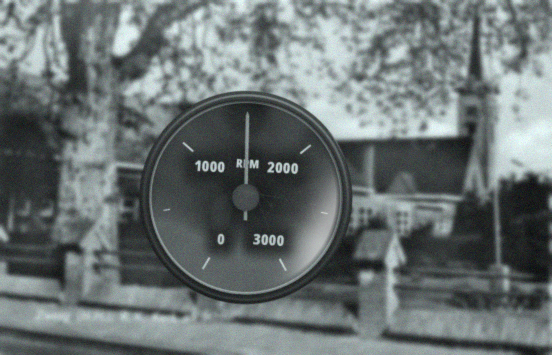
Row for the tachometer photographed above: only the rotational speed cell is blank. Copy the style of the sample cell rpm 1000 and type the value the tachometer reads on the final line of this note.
rpm 1500
